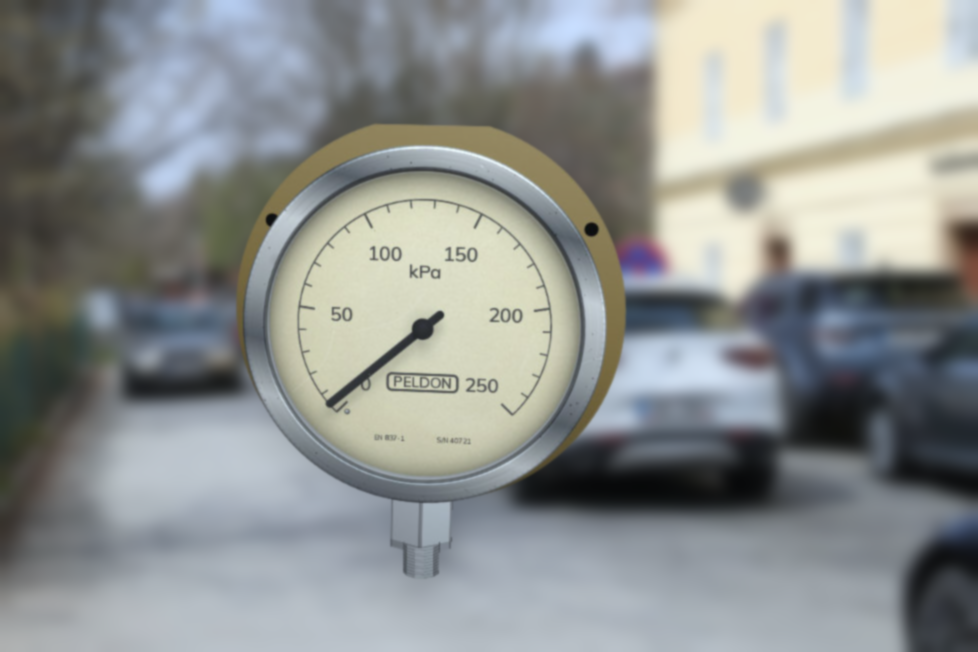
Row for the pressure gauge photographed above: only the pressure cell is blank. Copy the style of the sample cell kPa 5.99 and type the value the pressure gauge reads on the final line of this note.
kPa 5
